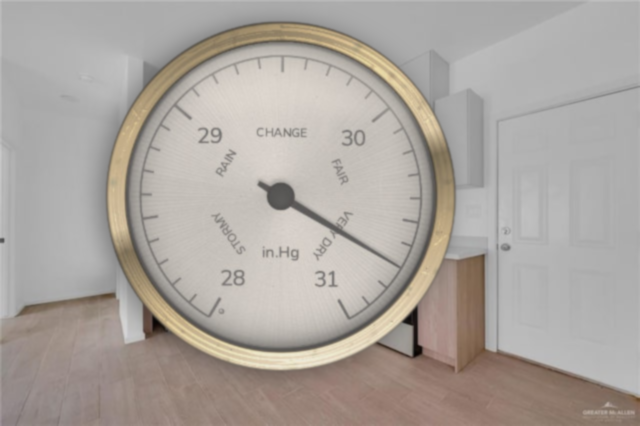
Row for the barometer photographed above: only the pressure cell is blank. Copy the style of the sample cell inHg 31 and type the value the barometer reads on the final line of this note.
inHg 30.7
